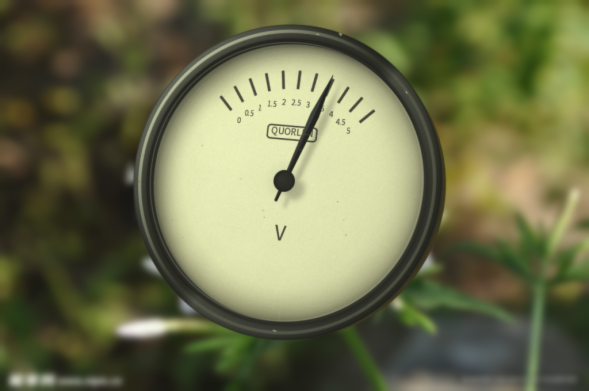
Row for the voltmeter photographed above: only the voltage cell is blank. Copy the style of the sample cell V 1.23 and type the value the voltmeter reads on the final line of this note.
V 3.5
